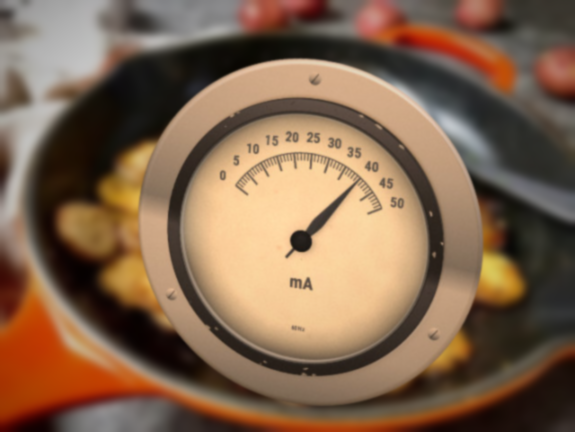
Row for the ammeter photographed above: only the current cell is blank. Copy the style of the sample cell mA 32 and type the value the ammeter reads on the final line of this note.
mA 40
